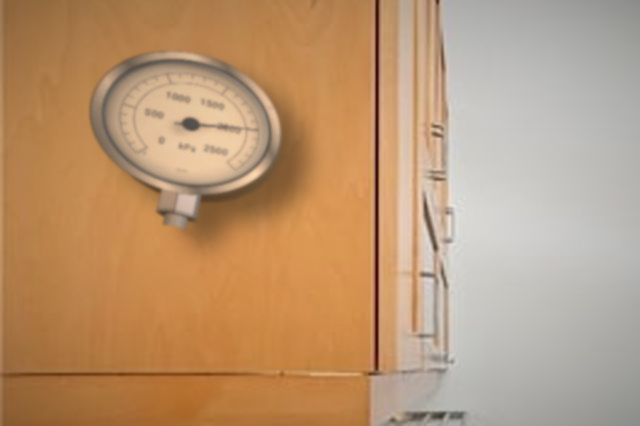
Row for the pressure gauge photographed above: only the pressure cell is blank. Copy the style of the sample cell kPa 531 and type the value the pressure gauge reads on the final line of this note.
kPa 2000
